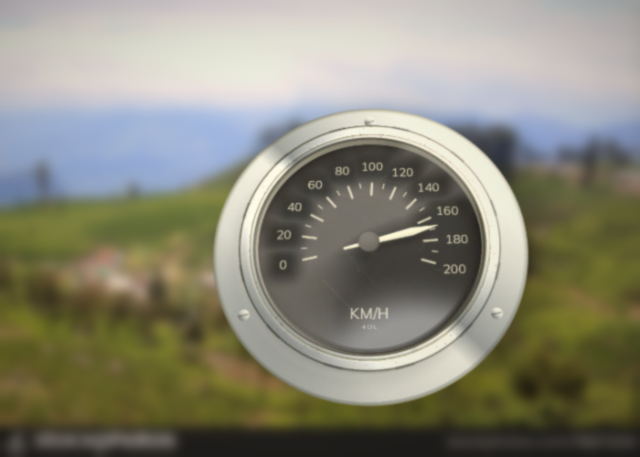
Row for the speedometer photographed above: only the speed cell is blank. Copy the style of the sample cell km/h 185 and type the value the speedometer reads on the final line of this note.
km/h 170
